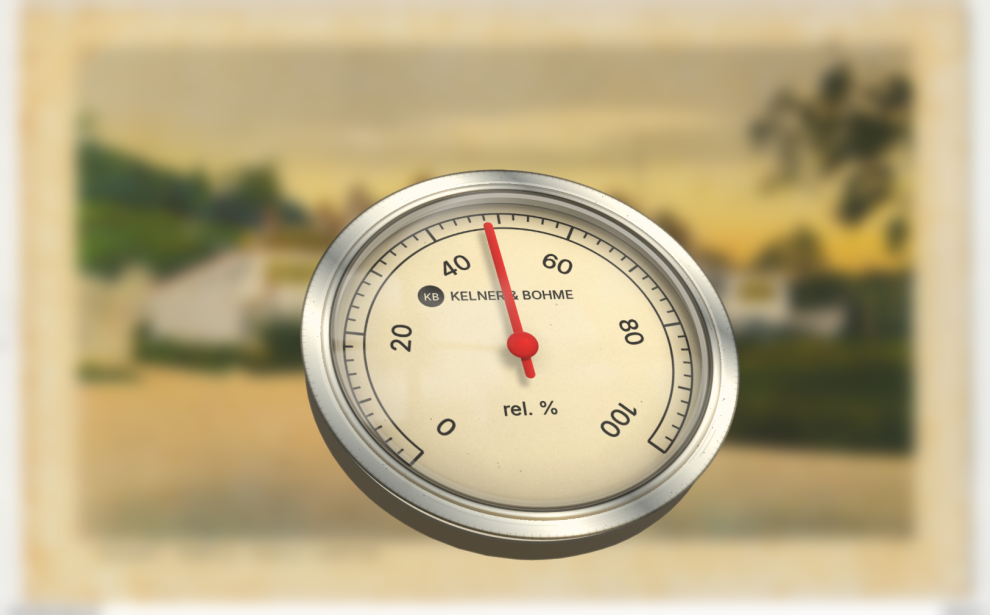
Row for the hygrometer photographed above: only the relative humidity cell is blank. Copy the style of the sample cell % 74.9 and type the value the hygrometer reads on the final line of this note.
% 48
